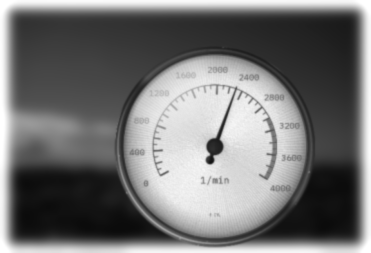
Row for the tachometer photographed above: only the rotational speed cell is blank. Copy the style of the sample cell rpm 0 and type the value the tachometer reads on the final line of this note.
rpm 2300
